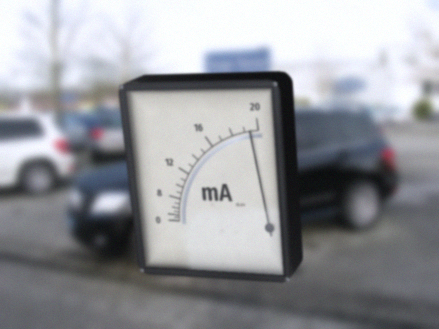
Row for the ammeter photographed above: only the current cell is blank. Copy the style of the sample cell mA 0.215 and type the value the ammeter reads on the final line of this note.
mA 19.5
